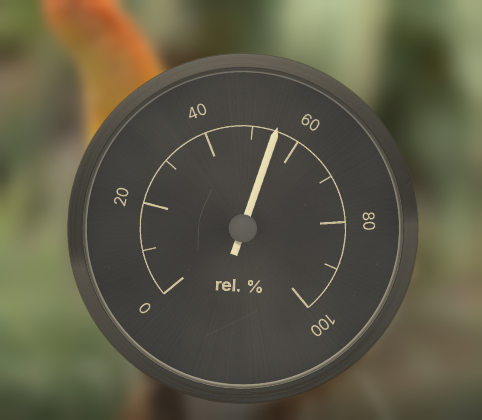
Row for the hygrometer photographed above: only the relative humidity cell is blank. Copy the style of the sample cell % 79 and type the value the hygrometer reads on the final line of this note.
% 55
